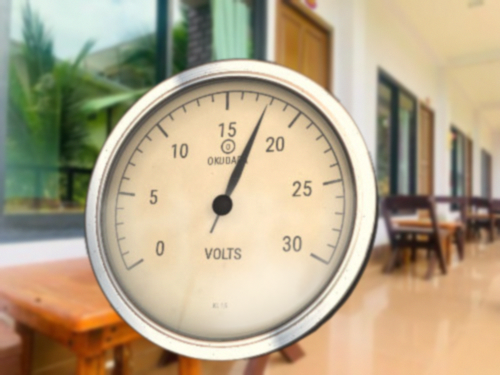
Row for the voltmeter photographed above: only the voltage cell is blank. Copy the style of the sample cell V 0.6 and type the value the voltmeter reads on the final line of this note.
V 18
